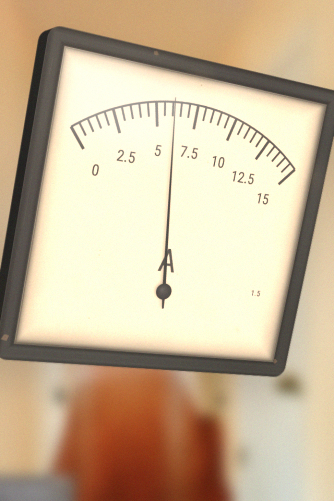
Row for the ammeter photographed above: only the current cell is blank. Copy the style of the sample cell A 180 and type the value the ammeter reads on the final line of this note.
A 6
